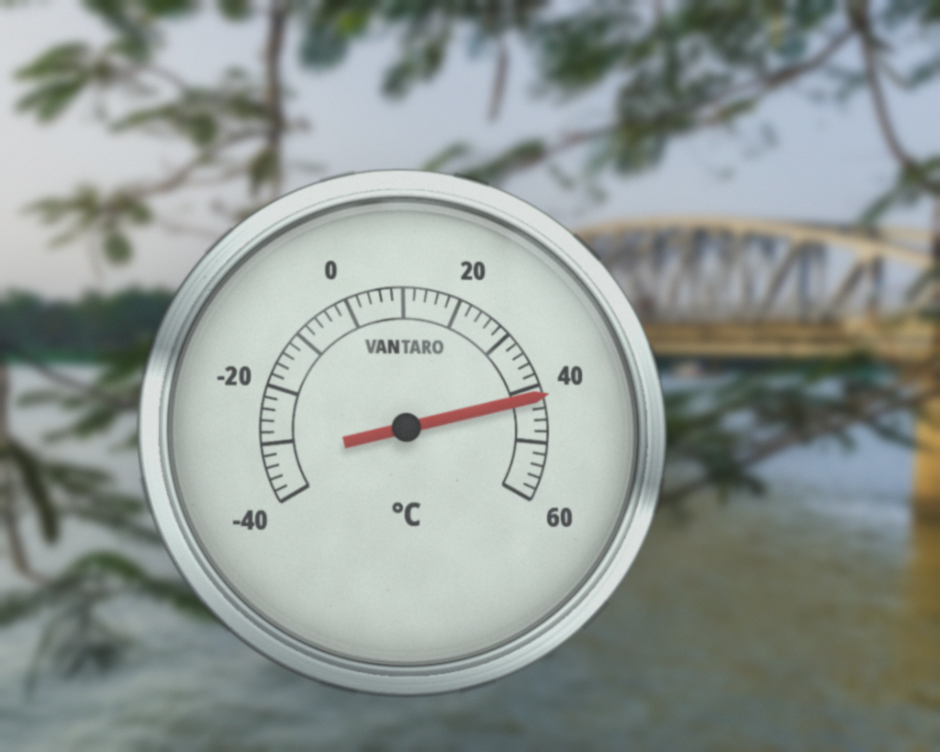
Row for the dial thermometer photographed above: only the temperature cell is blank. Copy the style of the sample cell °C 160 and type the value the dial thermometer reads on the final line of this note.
°C 42
